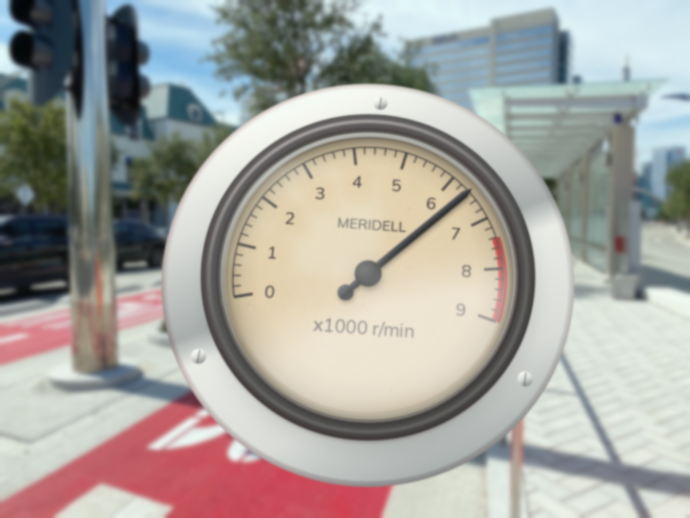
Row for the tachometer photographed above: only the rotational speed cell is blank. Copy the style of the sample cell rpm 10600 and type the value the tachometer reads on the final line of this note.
rpm 6400
